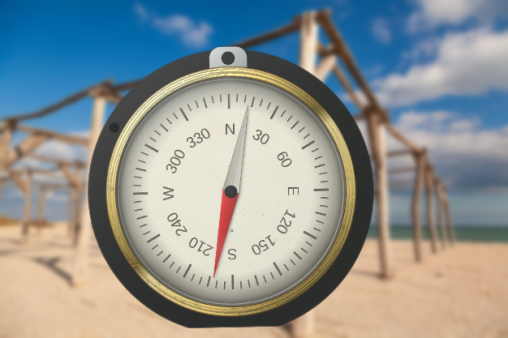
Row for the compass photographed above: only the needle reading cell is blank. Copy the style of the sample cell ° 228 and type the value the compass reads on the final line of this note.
° 192.5
